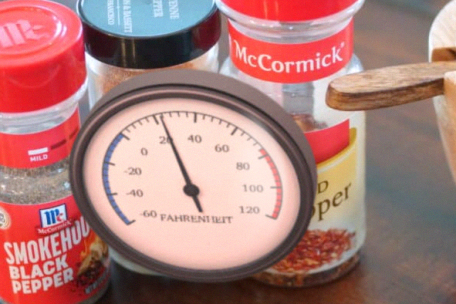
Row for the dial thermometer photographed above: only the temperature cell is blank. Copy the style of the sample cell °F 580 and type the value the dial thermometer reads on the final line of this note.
°F 24
